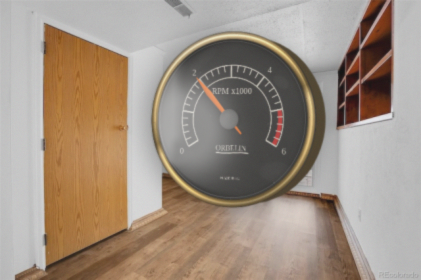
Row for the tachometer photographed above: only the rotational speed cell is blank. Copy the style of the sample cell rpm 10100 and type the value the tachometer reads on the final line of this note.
rpm 2000
